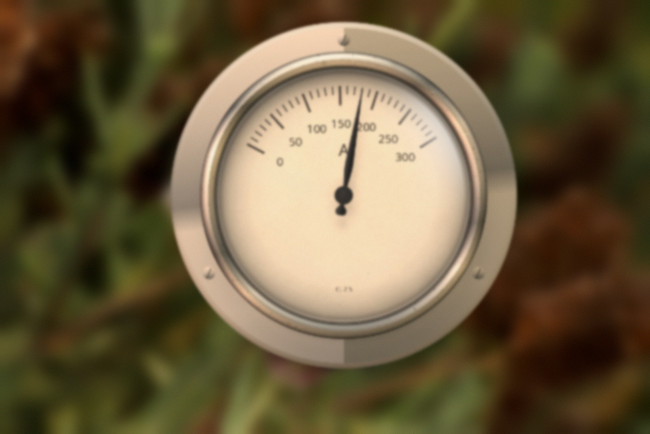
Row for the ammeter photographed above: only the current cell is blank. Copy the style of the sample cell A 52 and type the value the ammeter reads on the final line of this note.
A 180
